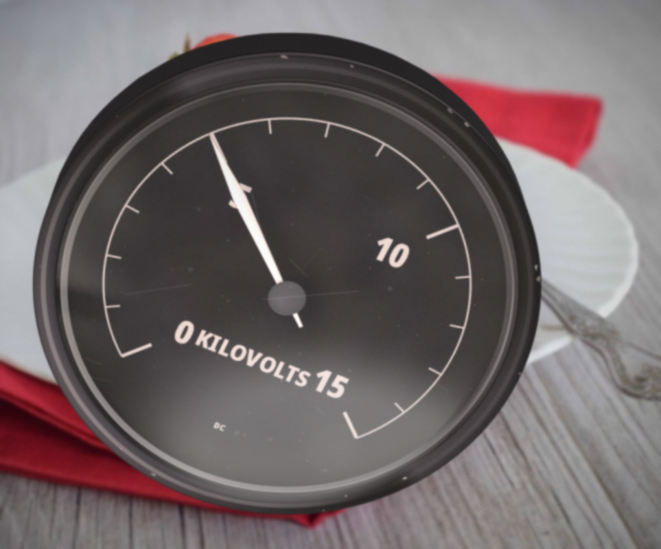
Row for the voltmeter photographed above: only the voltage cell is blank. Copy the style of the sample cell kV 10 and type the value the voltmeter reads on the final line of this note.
kV 5
